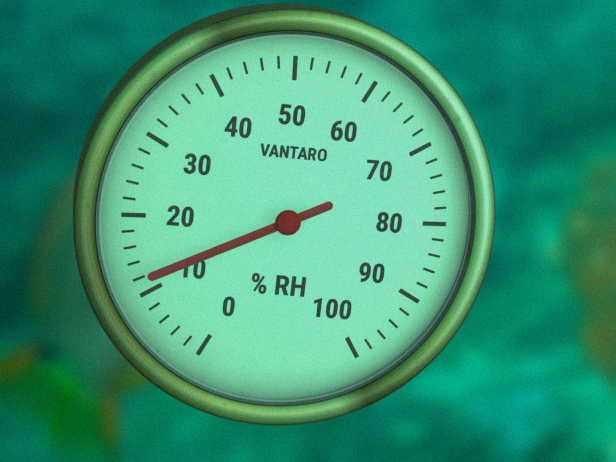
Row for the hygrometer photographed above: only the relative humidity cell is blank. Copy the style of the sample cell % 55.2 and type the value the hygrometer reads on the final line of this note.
% 12
